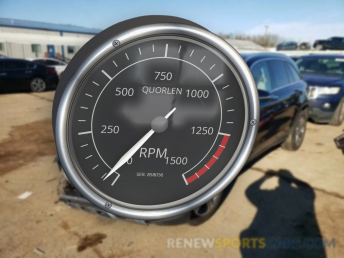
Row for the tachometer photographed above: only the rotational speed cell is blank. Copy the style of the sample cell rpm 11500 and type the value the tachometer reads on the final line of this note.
rpm 50
